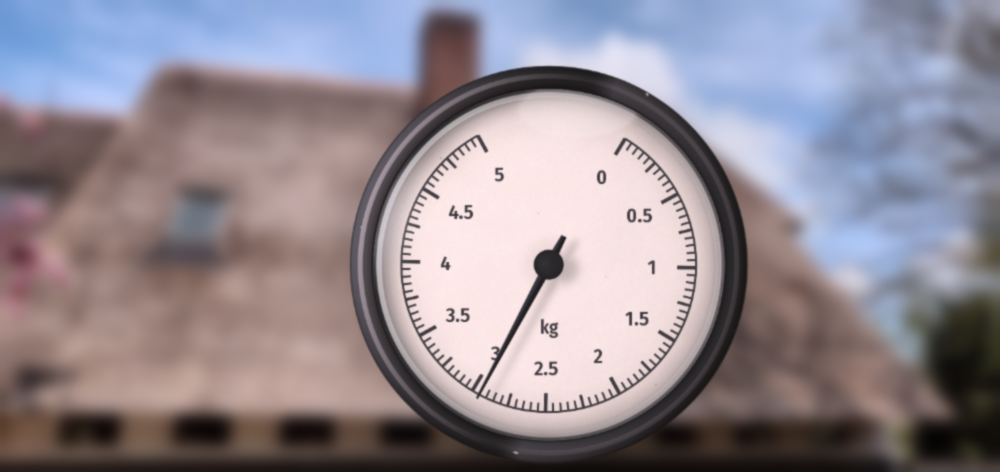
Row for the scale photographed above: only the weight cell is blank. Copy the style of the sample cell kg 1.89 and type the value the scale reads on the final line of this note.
kg 2.95
